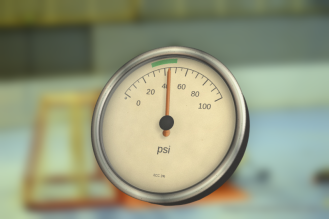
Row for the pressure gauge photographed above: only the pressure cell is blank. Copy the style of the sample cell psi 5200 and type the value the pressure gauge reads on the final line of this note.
psi 45
